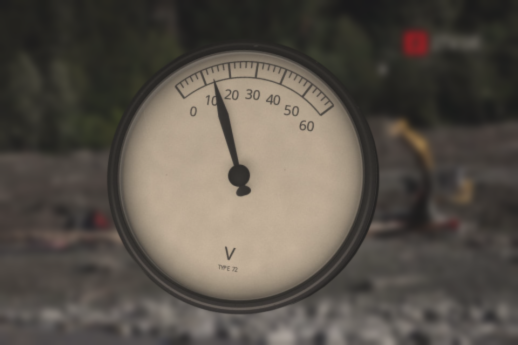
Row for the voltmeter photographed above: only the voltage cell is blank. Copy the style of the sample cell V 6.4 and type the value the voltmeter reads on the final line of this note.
V 14
